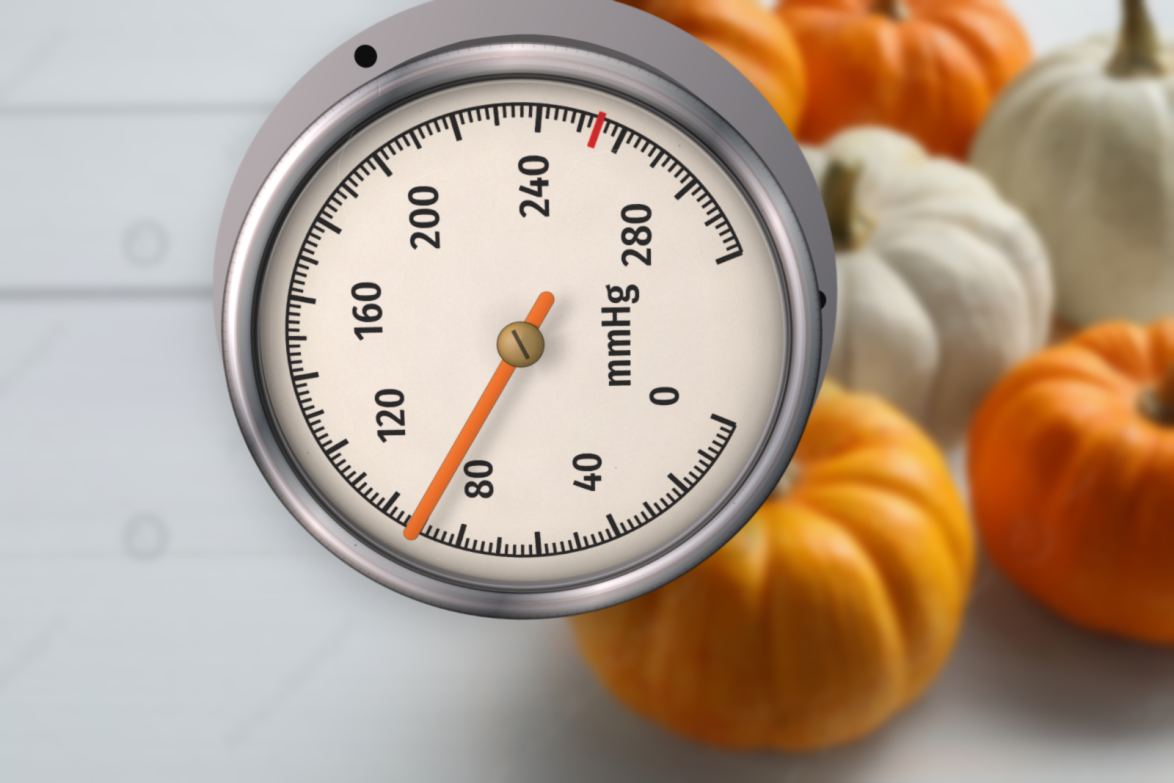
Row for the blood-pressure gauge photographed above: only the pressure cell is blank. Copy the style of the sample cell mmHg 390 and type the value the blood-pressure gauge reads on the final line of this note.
mmHg 92
